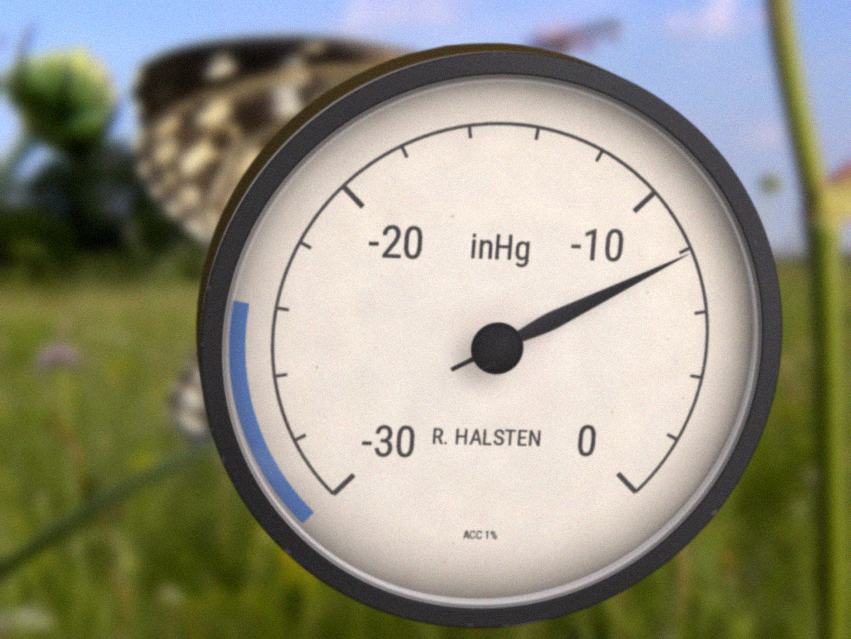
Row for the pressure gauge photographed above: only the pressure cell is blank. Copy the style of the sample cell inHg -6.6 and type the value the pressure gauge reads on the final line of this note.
inHg -8
